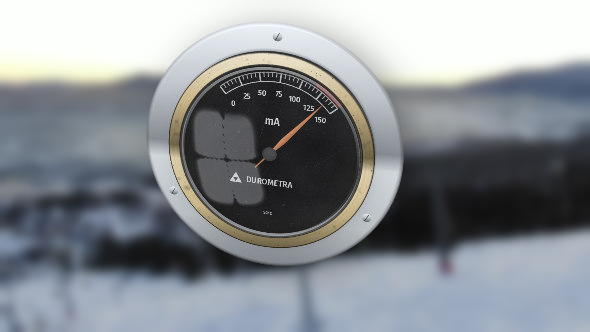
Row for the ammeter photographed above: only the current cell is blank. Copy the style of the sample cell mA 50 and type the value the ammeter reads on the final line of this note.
mA 135
